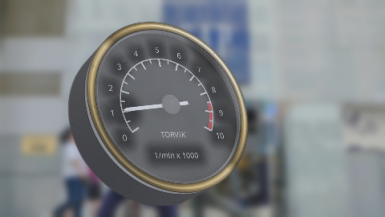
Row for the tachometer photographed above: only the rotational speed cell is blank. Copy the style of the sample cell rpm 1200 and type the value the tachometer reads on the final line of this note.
rpm 1000
